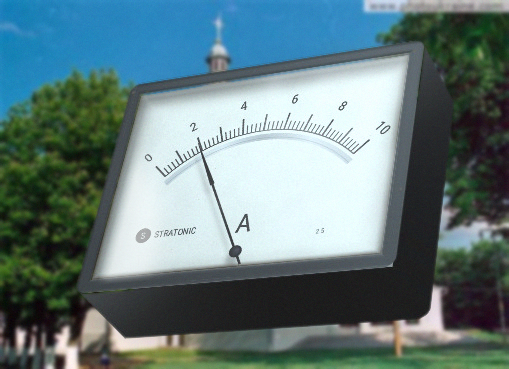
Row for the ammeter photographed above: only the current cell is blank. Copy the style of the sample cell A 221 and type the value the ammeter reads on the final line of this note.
A 2
